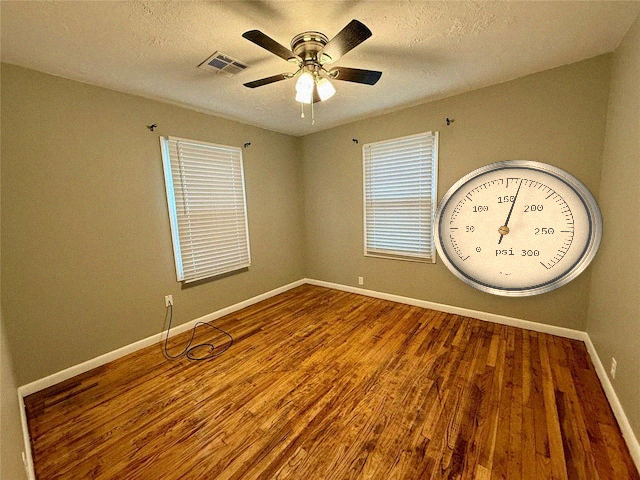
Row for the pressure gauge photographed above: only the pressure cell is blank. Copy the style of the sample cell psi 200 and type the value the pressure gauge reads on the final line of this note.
psi 165
